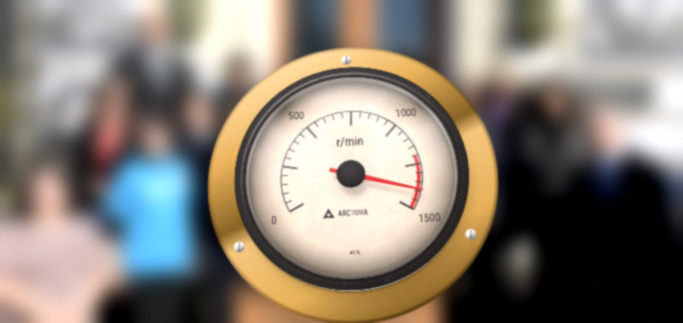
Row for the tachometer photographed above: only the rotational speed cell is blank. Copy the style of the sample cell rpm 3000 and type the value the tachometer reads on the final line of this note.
rpm 1400
